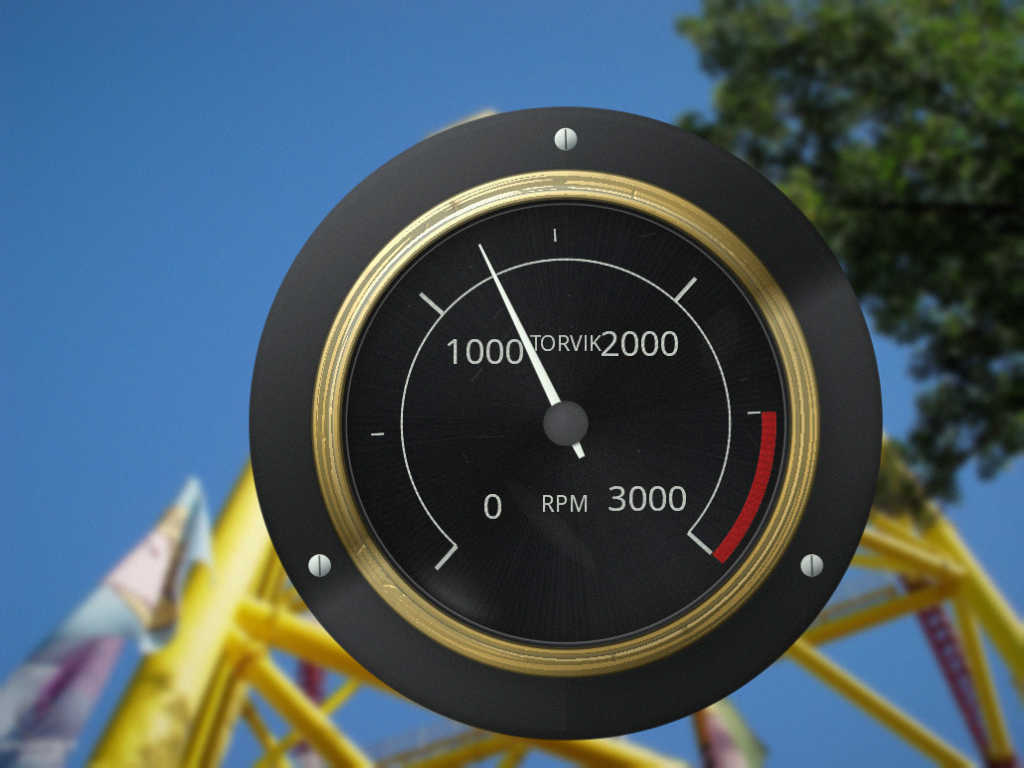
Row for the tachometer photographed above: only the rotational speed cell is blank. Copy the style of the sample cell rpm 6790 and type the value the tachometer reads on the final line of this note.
rpm 1250
